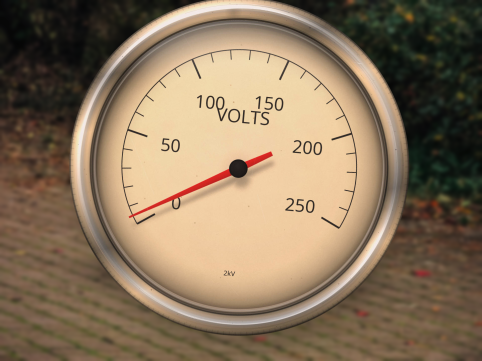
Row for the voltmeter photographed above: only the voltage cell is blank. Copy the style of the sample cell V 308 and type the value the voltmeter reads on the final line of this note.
V 5
